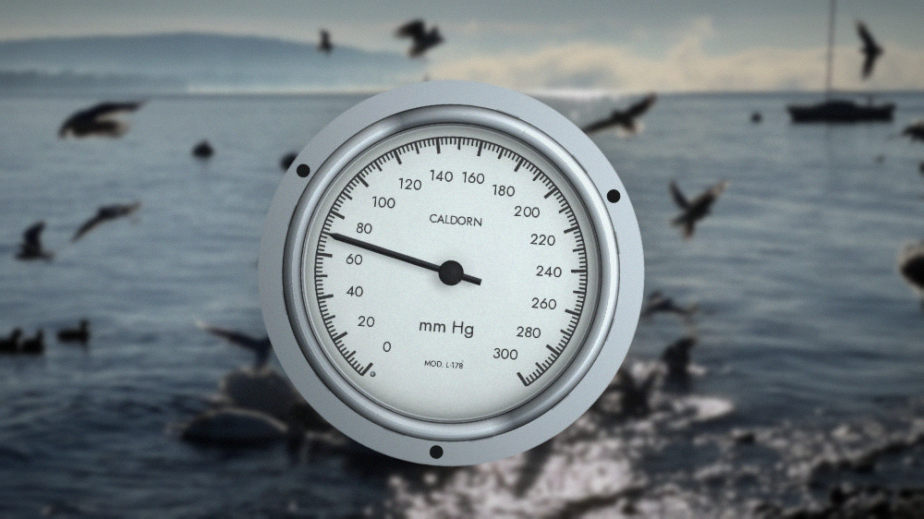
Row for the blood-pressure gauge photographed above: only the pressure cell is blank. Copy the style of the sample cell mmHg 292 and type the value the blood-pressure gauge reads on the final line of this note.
mmHg 70
